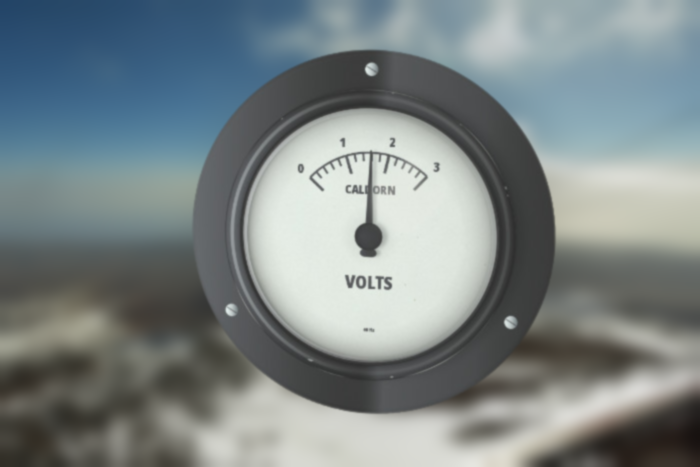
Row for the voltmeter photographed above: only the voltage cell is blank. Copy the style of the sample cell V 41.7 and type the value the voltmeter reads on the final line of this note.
V 1.6
